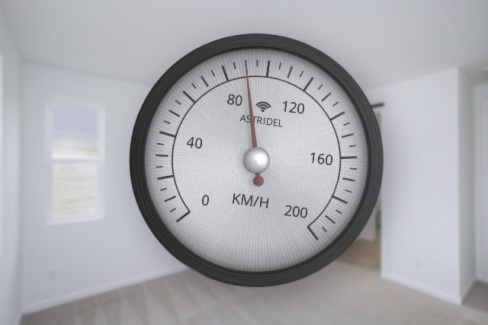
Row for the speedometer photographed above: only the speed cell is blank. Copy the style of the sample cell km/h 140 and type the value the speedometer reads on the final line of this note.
km/h 90
